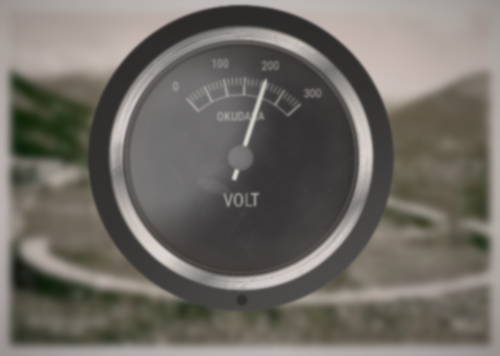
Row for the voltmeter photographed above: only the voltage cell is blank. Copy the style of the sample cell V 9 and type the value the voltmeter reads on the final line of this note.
V 200
